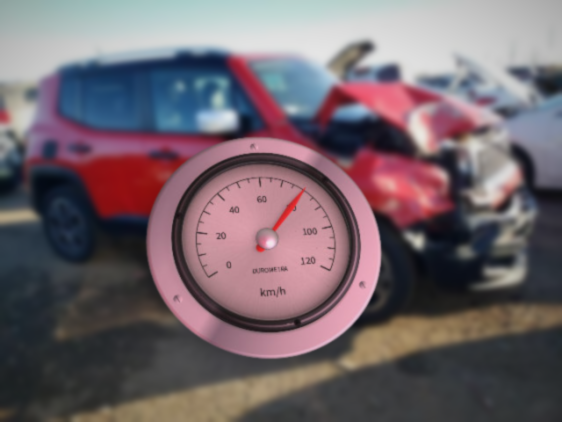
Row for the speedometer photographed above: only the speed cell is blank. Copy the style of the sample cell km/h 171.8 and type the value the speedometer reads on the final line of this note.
km/h 80
